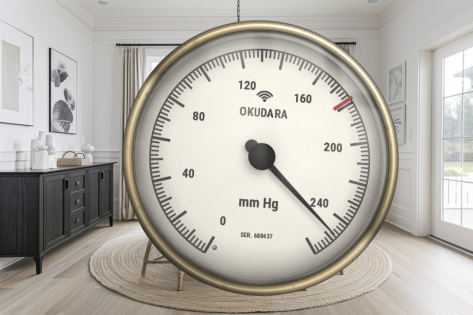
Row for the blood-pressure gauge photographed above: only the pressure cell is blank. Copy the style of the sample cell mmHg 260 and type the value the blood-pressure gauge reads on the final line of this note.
mmHg 248
